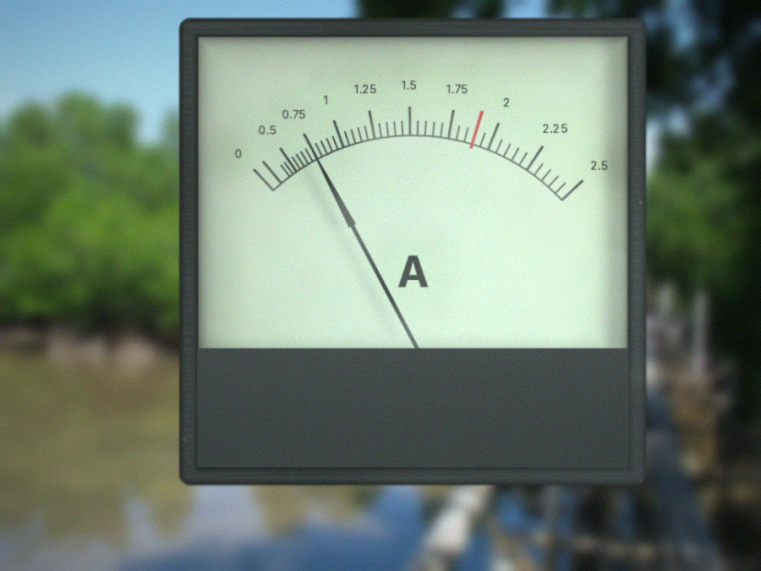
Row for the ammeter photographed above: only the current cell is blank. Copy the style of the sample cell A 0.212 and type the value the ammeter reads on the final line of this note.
A 0.75
